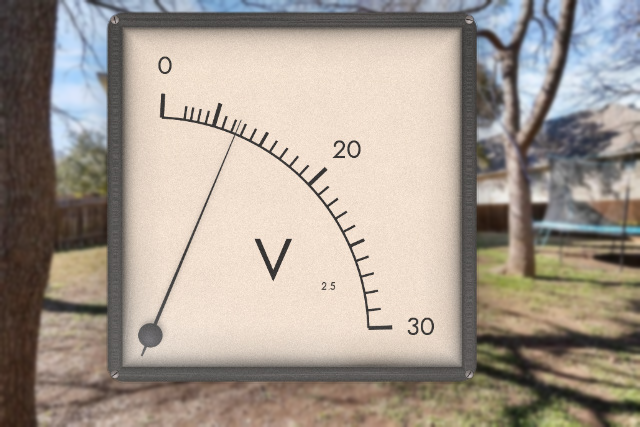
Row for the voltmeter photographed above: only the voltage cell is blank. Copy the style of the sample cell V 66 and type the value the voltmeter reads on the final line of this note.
V 12.5
